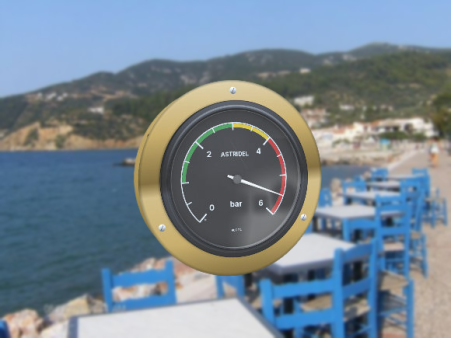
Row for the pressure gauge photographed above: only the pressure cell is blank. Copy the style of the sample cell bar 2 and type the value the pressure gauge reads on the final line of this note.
bar 5.5
